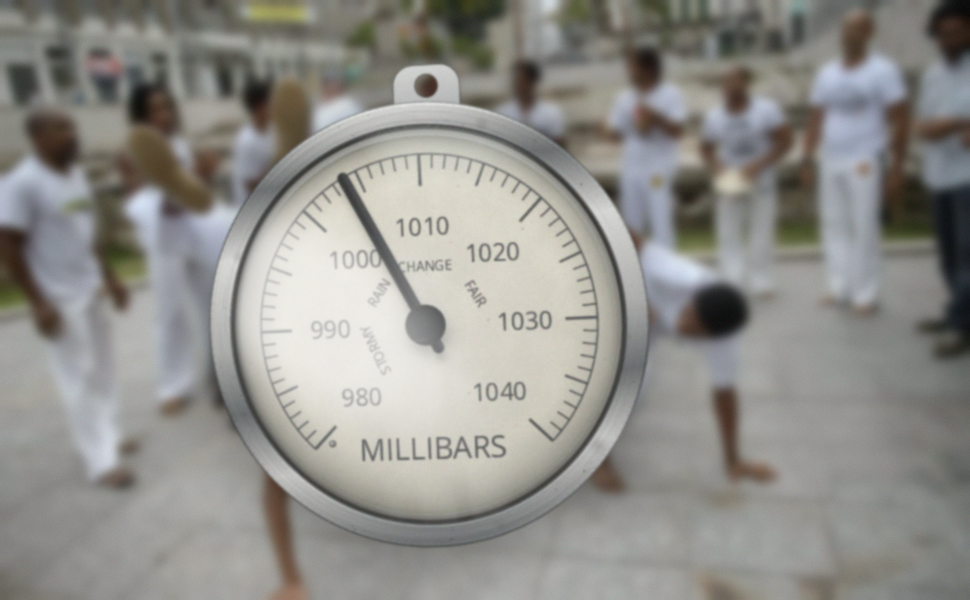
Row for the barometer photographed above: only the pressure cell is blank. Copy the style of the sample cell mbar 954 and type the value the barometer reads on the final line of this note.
mbar 1004
